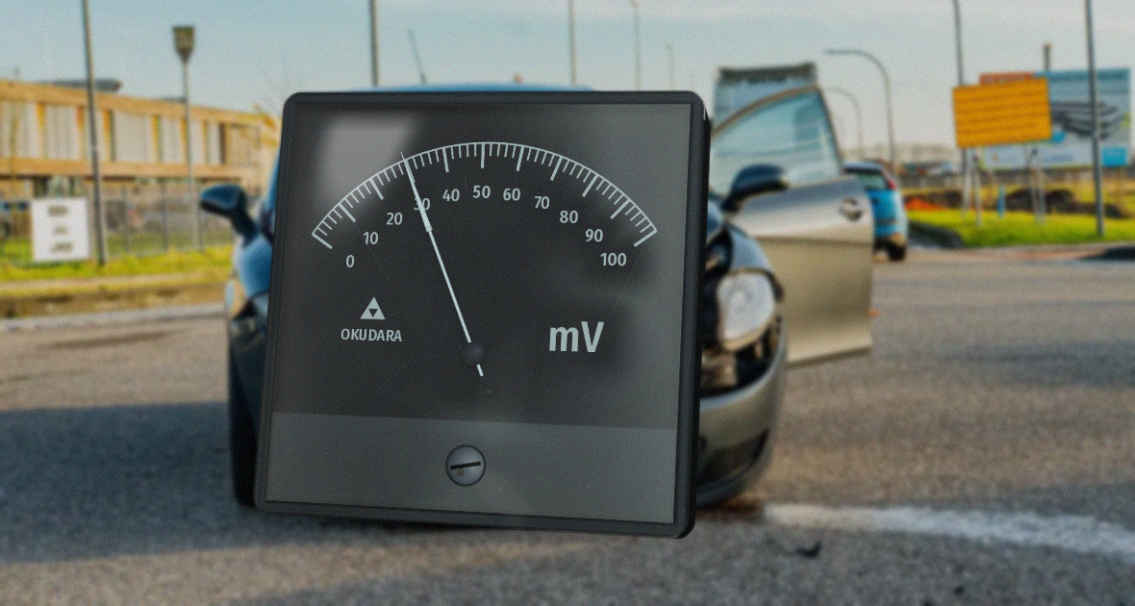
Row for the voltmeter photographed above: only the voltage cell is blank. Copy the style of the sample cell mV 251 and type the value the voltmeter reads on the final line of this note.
mV 30
